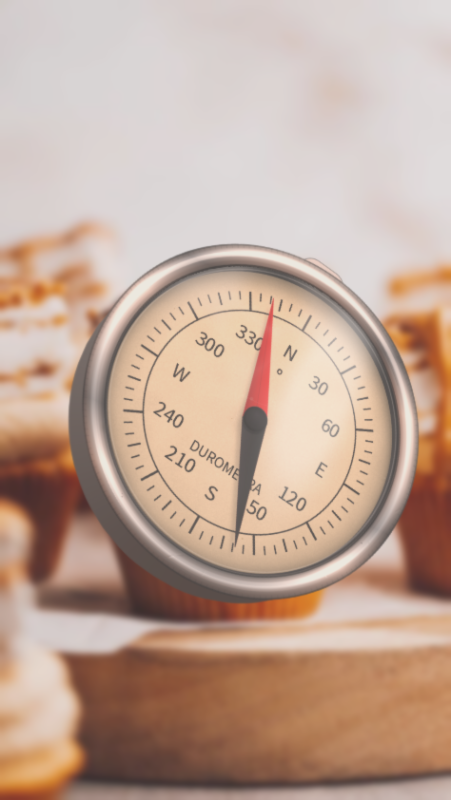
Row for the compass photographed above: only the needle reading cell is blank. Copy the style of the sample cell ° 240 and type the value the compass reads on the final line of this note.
° 340
